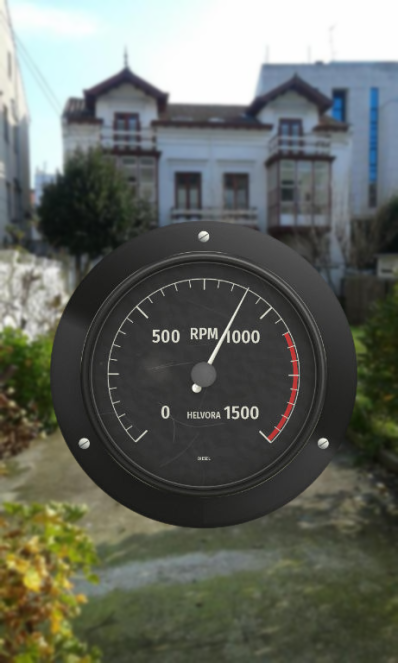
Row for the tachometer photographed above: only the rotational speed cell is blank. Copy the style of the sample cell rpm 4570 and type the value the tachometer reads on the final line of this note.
rpm 900
